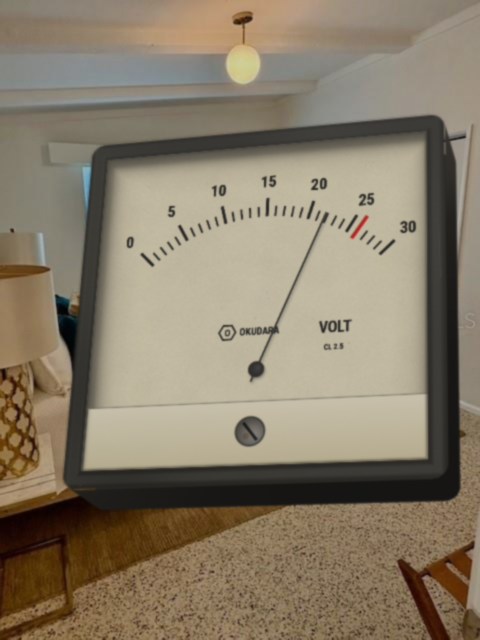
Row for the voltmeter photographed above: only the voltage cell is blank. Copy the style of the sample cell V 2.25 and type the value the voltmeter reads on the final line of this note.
V 22
